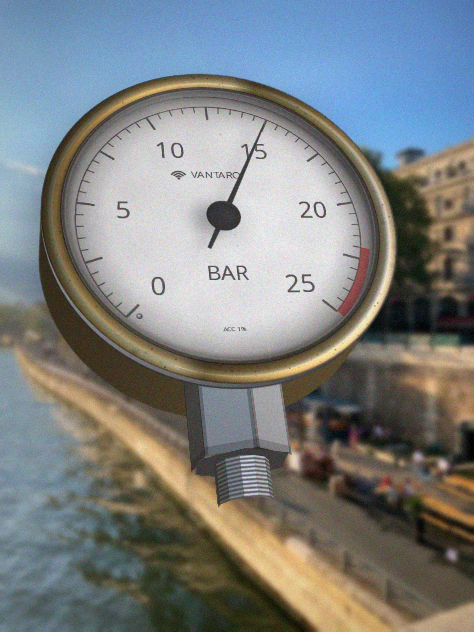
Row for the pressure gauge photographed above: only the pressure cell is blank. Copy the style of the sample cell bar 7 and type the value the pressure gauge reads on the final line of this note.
bar 15
